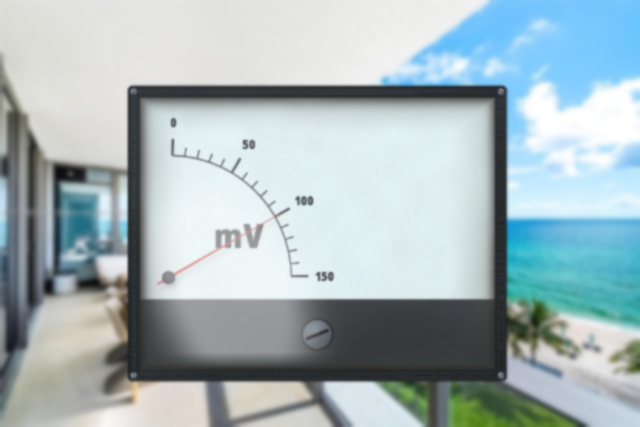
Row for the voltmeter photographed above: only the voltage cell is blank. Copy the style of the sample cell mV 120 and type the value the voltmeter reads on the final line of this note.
mV 100
